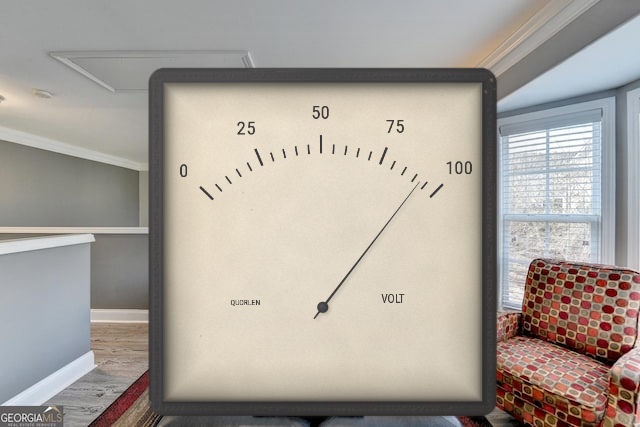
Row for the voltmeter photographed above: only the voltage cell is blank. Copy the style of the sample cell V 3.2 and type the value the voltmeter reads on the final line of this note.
V 92.5
